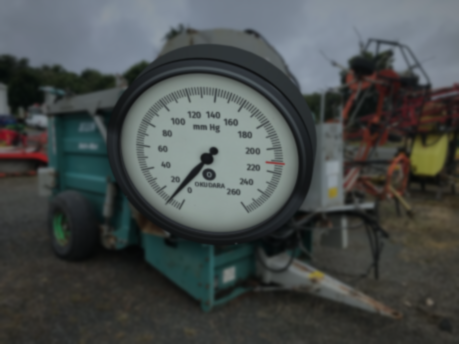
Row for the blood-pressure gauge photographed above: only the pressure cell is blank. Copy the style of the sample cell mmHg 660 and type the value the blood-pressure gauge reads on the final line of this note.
mmHg 10
